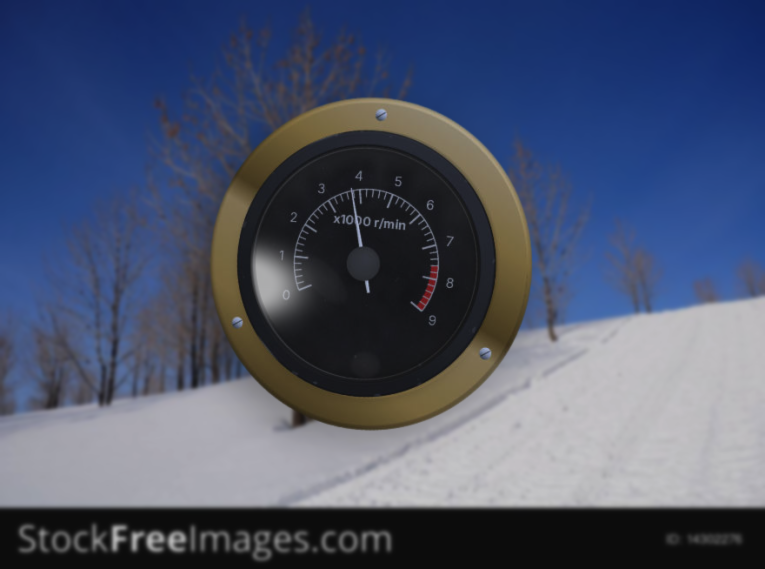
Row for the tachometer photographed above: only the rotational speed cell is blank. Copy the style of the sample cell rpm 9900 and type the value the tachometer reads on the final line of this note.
rpm 3800
